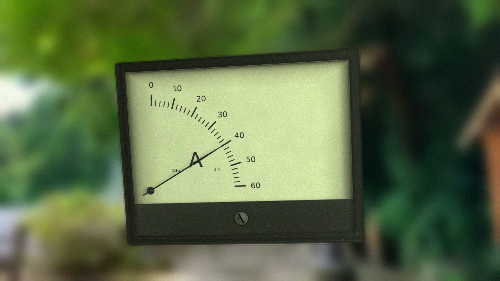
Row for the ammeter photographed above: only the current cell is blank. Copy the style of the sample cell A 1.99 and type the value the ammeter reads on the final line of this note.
A 40
